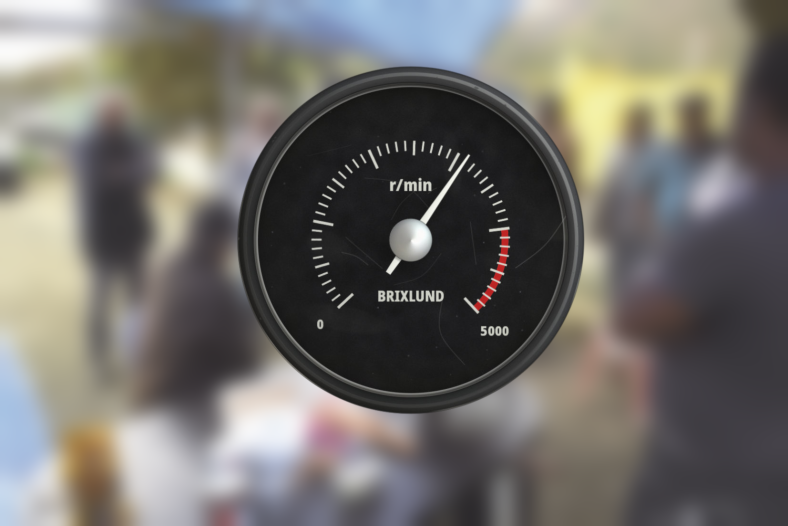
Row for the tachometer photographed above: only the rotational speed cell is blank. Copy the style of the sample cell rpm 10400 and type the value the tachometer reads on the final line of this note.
rpm 3100
